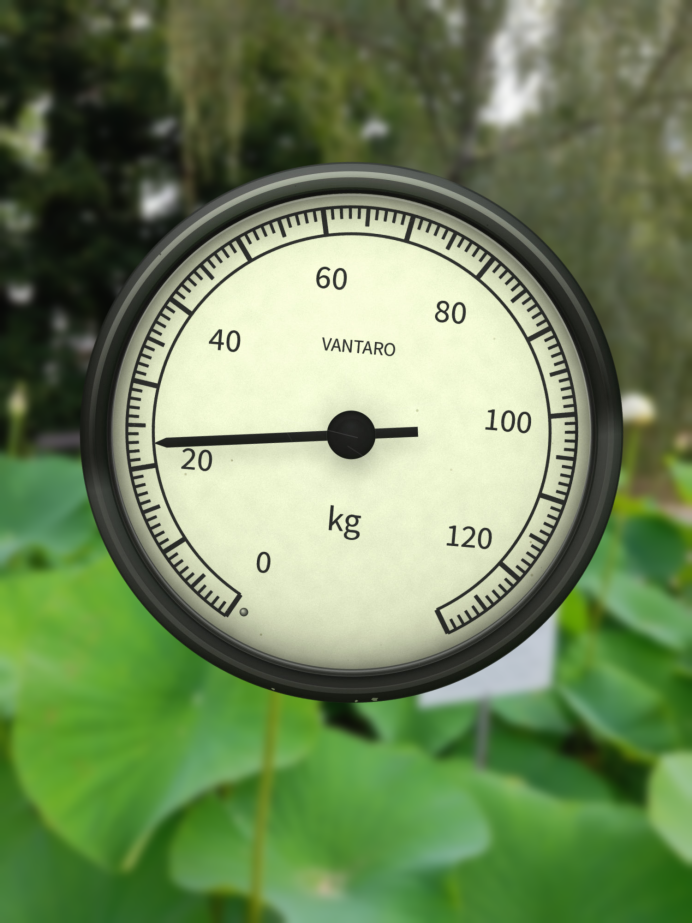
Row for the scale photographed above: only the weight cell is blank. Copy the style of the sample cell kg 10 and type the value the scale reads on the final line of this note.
kg 23
